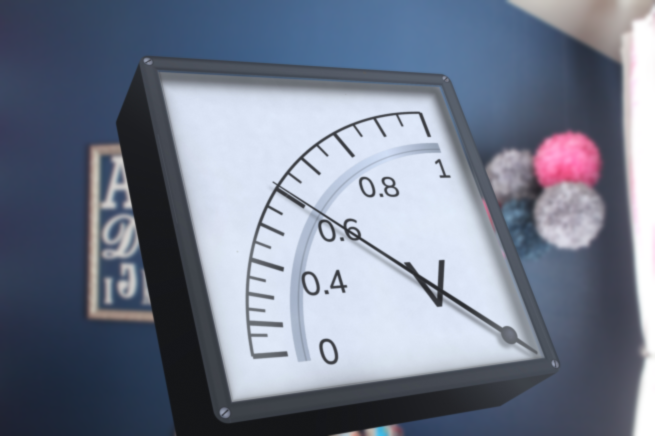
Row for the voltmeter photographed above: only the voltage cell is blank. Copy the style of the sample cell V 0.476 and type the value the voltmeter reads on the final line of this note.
V 0.6
